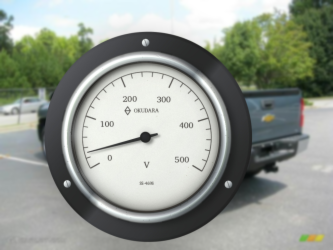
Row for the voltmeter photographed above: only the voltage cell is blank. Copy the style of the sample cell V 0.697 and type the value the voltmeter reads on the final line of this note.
V 30
